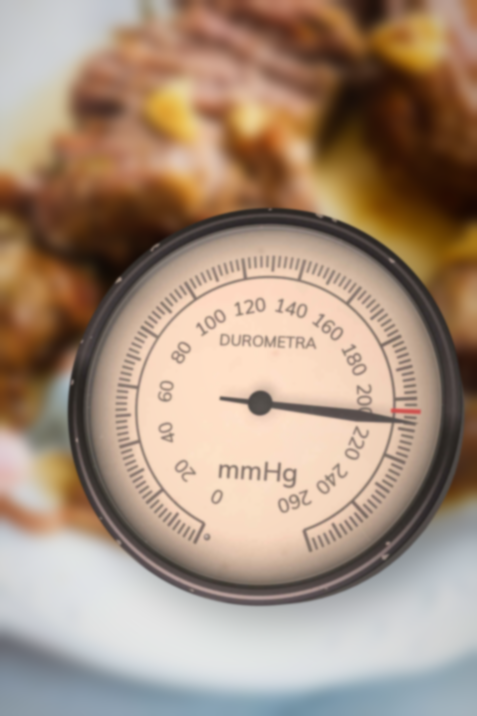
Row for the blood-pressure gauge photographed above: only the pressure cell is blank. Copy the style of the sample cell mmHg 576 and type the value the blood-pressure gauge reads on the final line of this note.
mmHg 208
